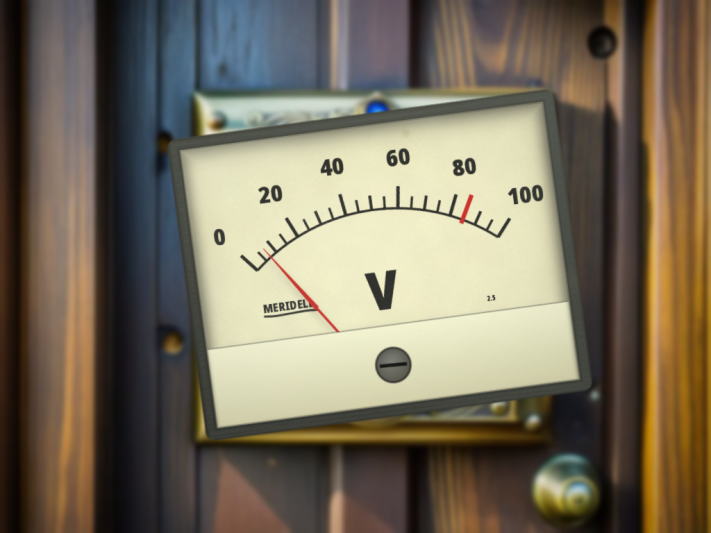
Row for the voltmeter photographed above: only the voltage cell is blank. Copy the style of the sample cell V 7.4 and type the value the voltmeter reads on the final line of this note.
V 7.5
